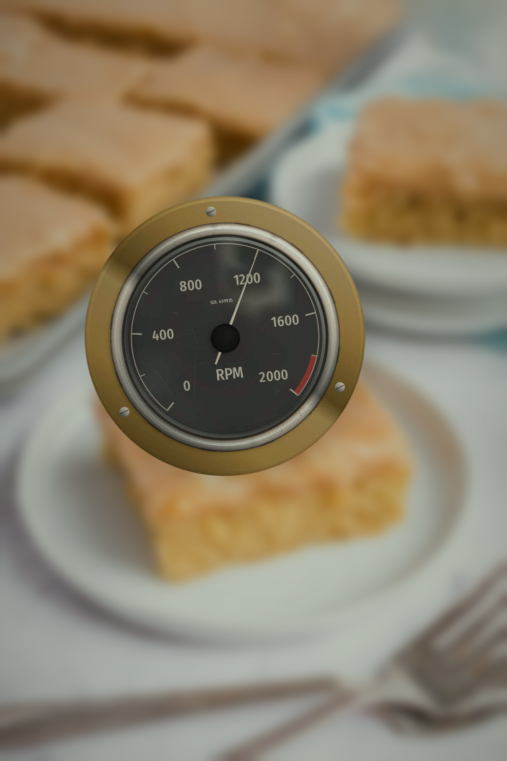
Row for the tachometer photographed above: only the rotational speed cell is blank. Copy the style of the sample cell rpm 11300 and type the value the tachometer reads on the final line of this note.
rpm 1200
